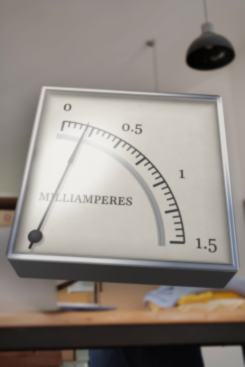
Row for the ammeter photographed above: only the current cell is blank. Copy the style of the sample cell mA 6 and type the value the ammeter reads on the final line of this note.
mA 0.2
